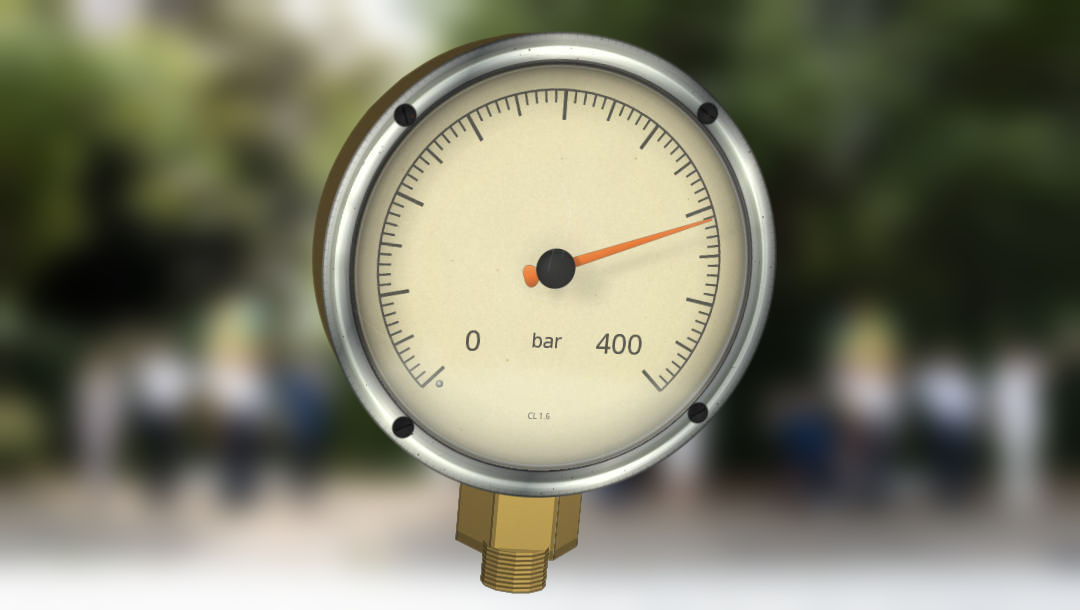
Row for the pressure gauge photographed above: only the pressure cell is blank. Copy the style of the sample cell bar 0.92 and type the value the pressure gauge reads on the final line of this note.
bar 305
